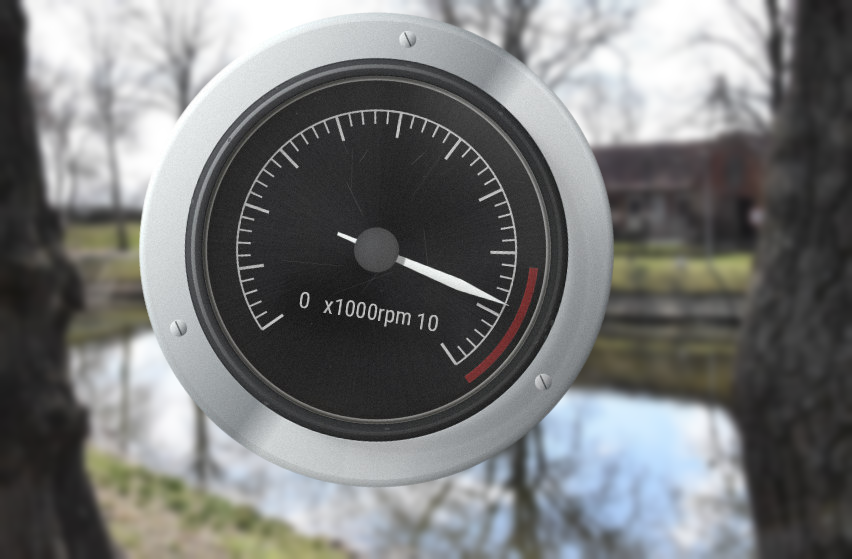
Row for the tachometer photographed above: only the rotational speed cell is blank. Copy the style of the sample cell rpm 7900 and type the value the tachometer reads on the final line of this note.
rpm 8800
